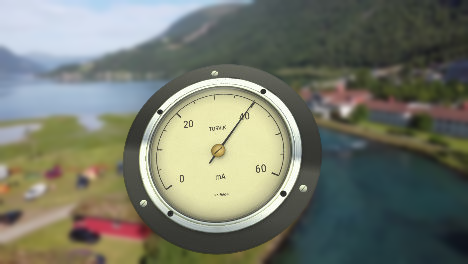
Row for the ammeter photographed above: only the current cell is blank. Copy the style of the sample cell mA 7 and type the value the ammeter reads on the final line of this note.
mA 40
